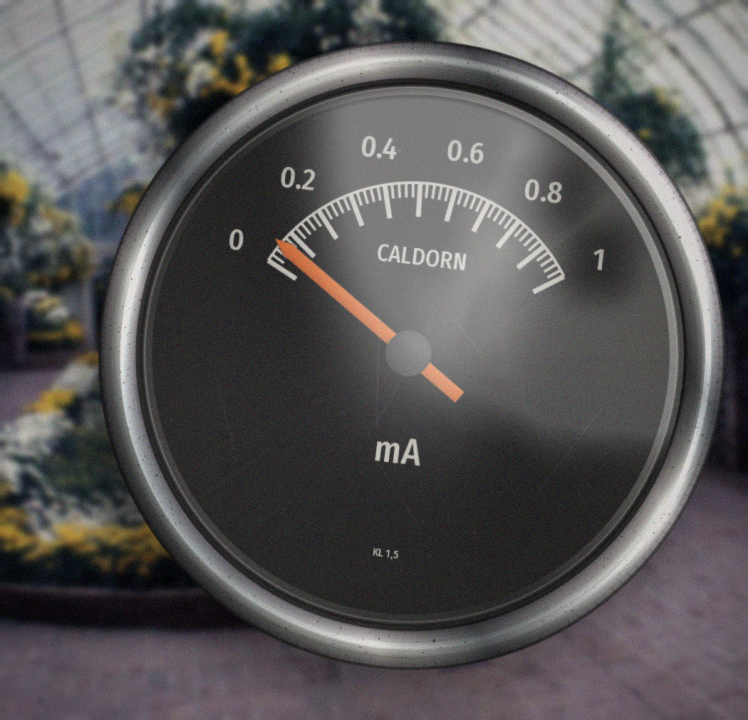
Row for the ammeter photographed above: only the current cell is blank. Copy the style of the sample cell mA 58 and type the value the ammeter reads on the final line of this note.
mA 0.06
